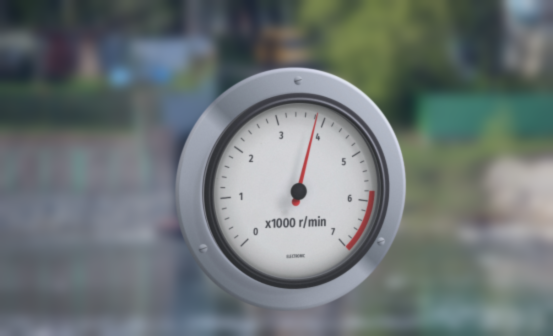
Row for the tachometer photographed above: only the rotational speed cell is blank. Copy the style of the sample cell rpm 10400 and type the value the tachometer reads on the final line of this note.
rpm 3800
